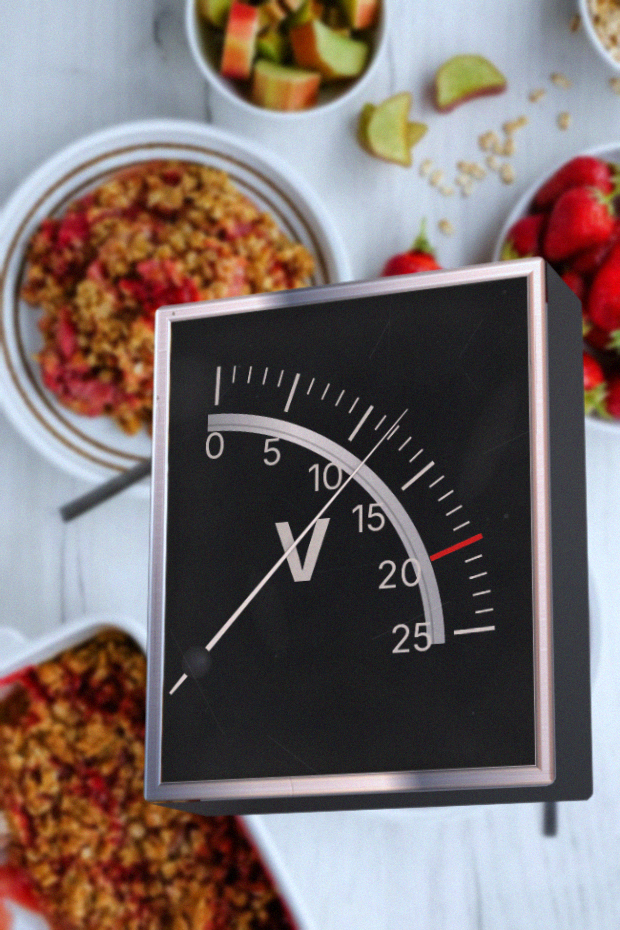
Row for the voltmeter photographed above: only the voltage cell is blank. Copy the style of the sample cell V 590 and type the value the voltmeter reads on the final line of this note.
V 12
